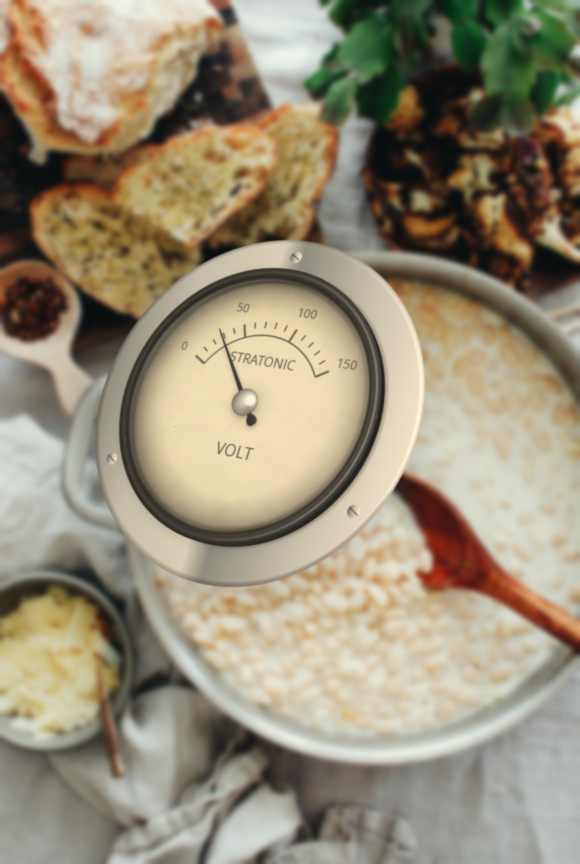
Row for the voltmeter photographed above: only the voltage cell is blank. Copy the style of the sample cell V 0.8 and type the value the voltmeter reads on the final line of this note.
V 30
